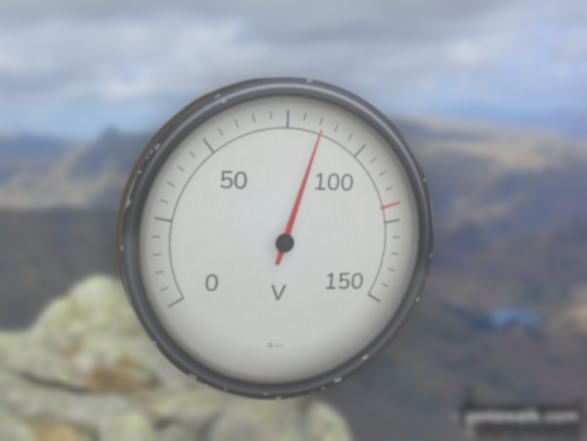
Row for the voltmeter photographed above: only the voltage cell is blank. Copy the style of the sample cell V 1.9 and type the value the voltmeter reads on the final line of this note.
V 85
